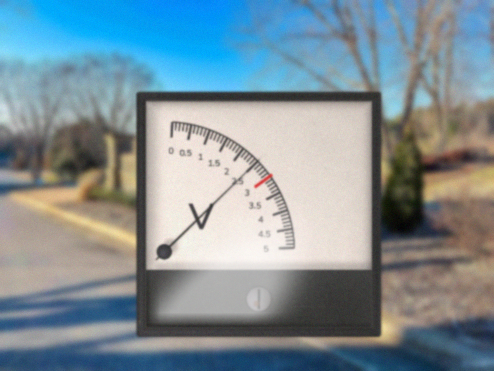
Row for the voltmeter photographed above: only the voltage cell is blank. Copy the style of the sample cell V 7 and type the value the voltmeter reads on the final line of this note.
V 2.5
